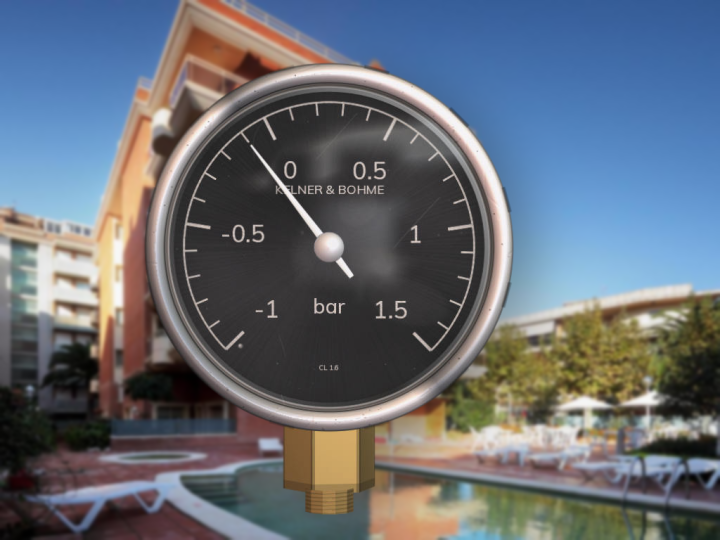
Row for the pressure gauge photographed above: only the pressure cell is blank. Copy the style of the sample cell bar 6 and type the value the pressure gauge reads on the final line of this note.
bar -0.1
